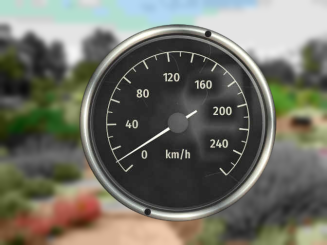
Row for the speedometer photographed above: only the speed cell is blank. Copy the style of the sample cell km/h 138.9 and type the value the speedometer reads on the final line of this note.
km/h 10
